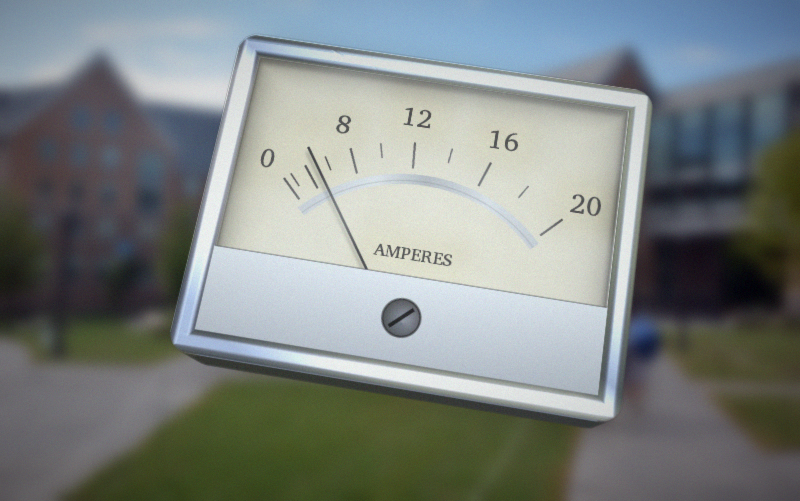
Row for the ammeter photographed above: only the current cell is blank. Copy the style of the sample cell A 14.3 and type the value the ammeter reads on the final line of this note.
A 5
